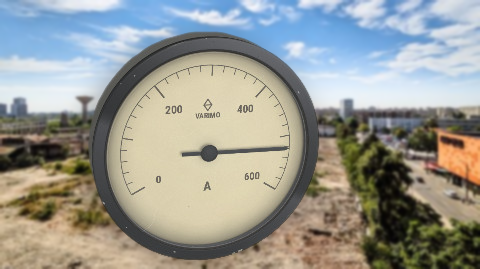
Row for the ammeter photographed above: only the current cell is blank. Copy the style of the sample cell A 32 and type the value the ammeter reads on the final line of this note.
A 520
